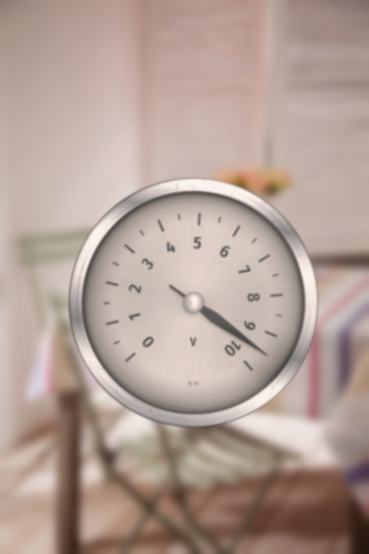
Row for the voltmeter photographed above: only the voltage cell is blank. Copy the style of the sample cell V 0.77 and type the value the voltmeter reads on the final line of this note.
V 9.5
